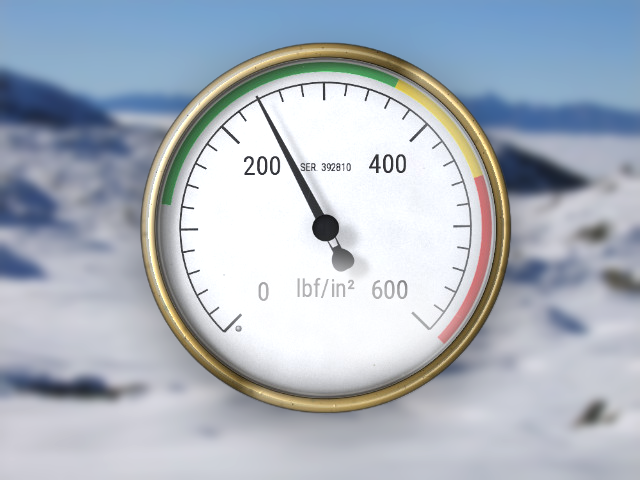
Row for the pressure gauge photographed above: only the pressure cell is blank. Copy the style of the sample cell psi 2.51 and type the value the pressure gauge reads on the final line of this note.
psi 240
